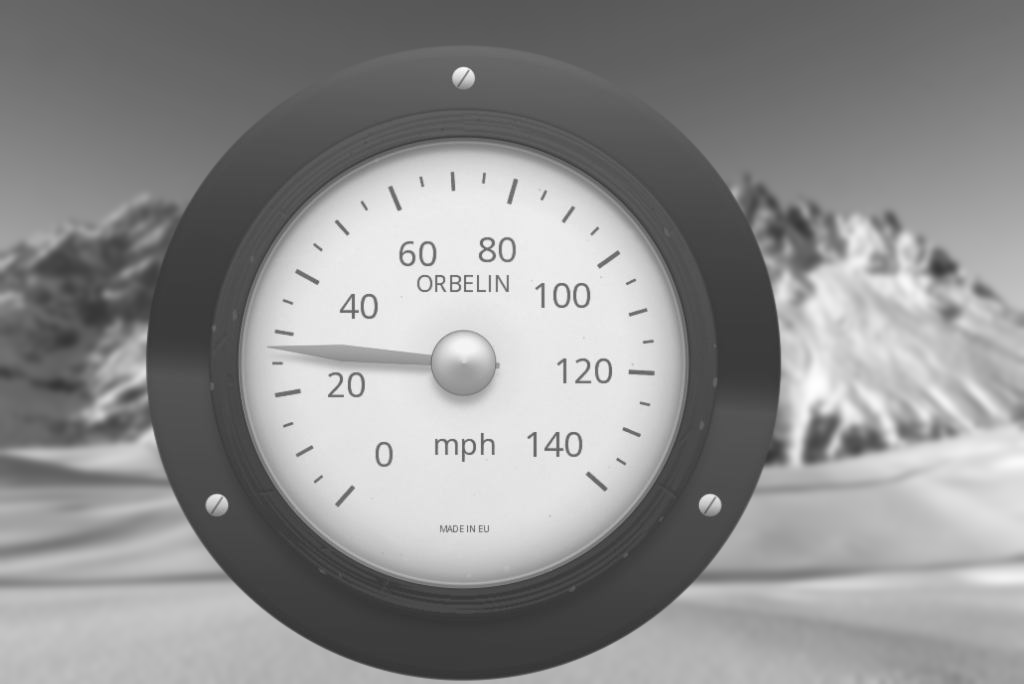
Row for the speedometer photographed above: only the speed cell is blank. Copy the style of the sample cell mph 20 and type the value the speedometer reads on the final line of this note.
mph 27.5
